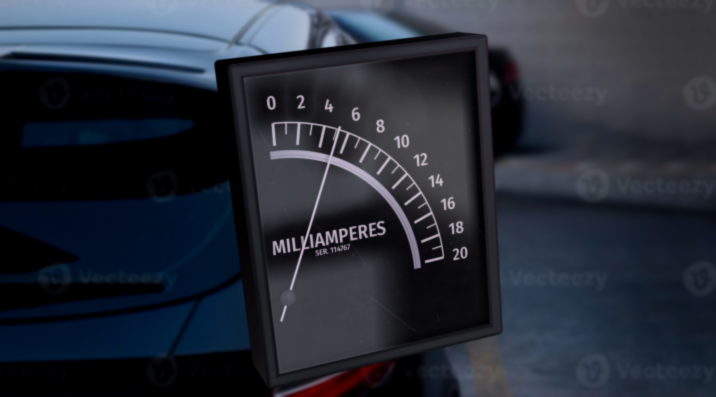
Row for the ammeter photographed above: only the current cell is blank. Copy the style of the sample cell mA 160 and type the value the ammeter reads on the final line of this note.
mA 5
